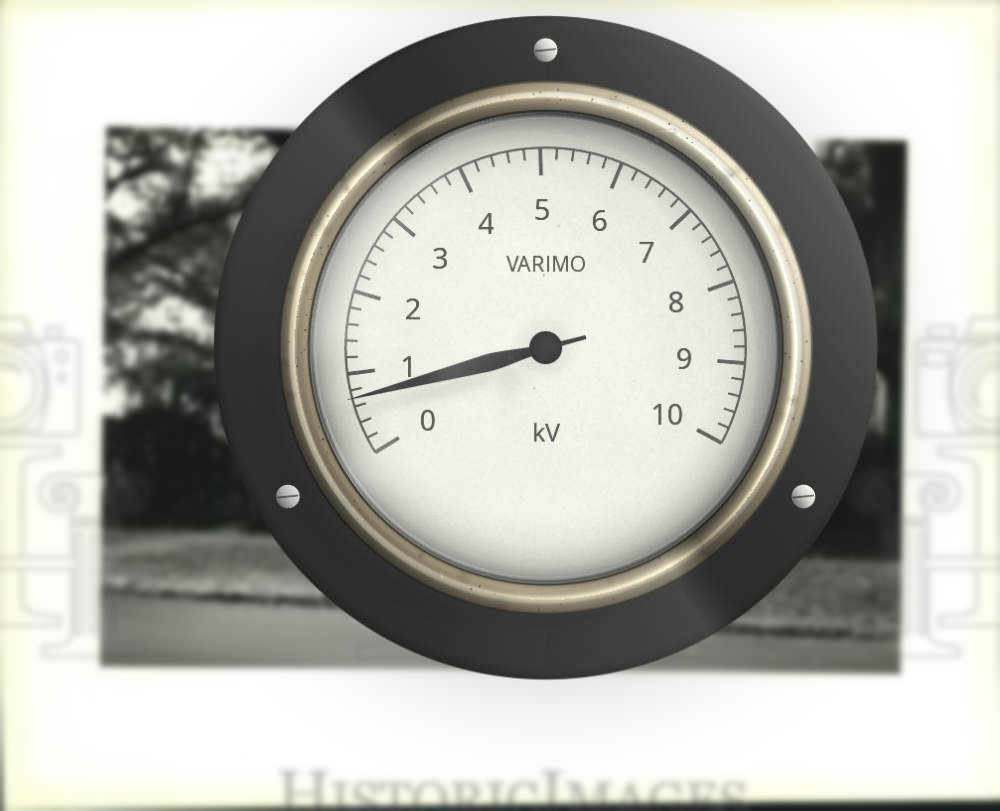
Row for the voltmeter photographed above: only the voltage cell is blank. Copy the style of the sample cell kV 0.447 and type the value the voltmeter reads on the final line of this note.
kV 0.7
